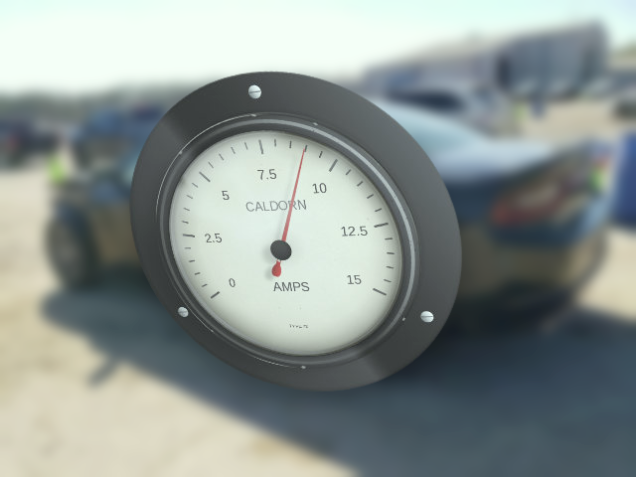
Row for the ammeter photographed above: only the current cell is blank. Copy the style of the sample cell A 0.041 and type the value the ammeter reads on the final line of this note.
A 9
